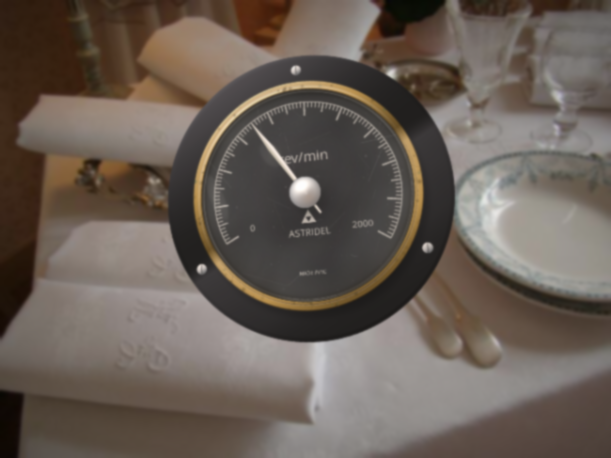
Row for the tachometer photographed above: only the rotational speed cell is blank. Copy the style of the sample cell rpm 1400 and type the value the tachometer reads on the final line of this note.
rpm 700
